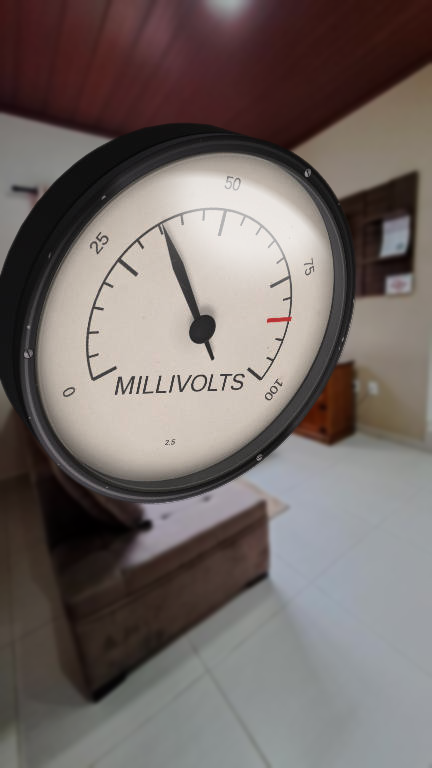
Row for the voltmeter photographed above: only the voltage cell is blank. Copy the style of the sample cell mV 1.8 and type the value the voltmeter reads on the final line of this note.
mV 35
